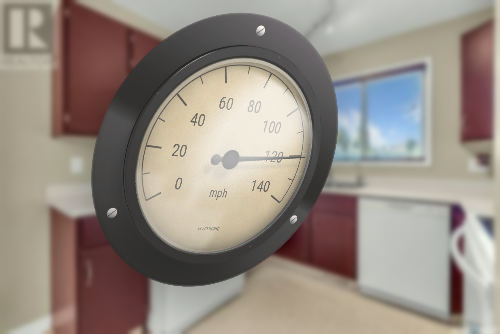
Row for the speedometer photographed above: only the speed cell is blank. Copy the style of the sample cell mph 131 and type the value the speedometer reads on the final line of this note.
mph 120
